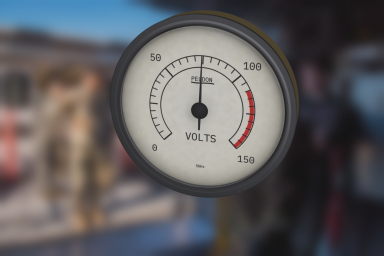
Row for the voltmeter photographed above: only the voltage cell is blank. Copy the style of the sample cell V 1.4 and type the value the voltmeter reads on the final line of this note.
V 75
